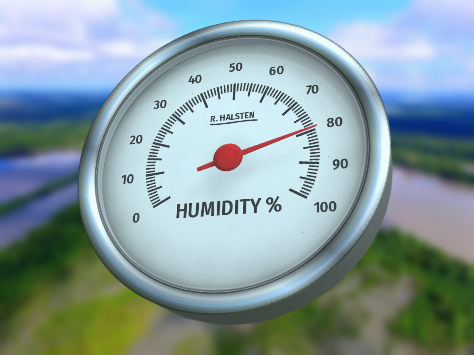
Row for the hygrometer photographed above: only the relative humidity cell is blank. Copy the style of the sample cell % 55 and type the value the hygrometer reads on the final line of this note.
% 80
